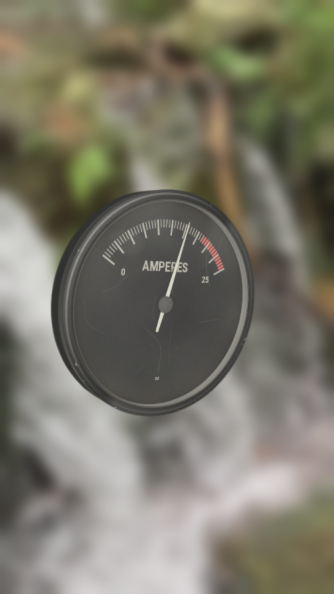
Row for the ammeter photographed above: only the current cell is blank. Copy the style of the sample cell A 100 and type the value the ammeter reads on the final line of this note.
A 15
